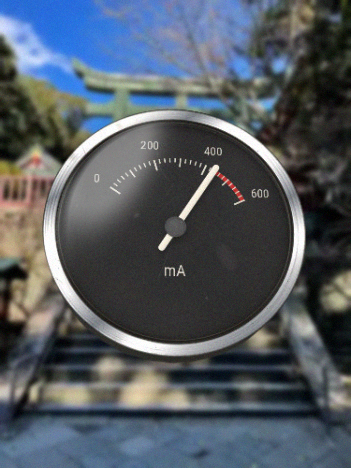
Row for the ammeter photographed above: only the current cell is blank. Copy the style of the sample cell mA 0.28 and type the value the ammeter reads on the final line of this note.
mA 440
